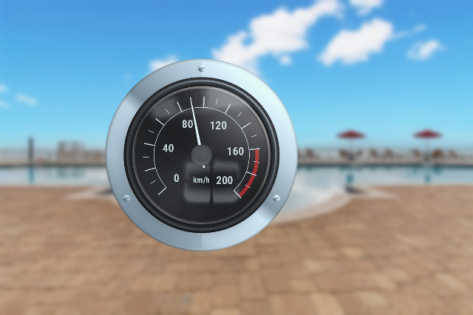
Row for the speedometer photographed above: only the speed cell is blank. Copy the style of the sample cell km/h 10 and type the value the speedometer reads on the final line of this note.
km/h 90
